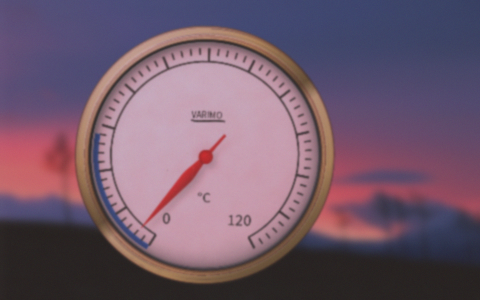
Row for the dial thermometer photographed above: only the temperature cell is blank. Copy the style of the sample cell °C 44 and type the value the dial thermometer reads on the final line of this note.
°C 4
